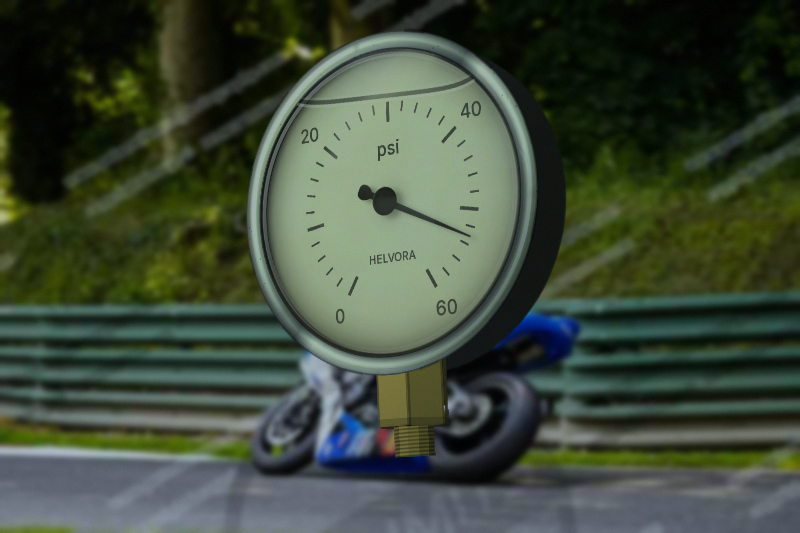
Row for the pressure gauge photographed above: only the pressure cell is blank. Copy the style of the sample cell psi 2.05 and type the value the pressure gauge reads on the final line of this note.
psi 53
